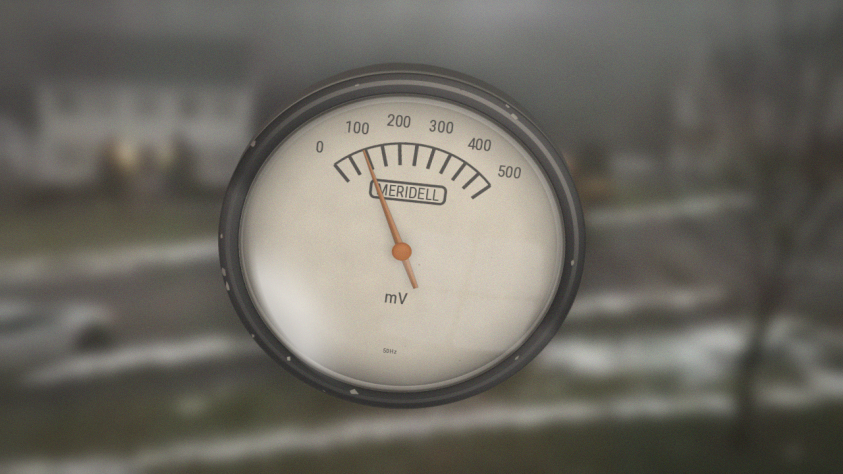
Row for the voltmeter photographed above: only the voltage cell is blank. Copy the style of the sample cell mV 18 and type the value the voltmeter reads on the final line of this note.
mV 100
